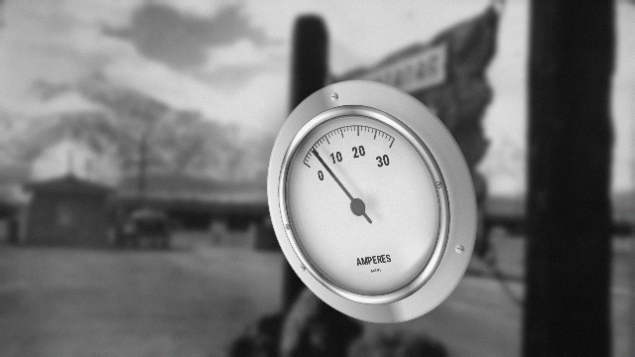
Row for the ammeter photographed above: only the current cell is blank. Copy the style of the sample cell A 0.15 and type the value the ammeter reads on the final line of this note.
A 5
